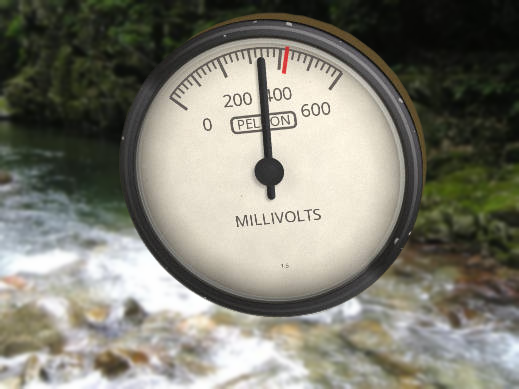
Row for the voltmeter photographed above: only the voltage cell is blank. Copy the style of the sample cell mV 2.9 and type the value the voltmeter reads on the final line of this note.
mV 340
